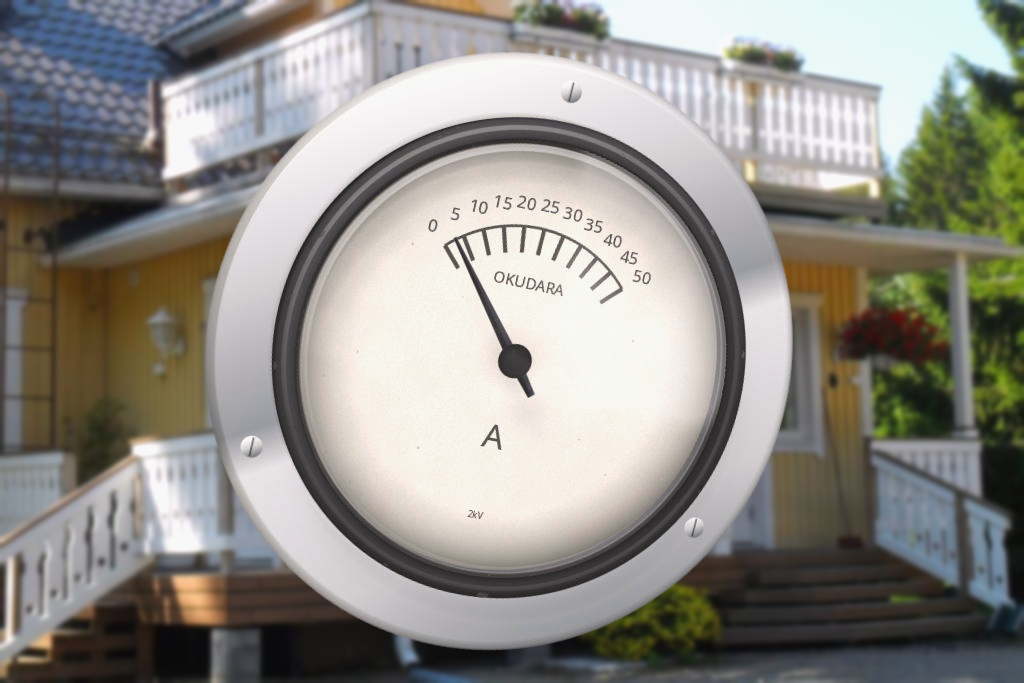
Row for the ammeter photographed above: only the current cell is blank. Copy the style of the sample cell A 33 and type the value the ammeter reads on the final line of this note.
A 2.5
